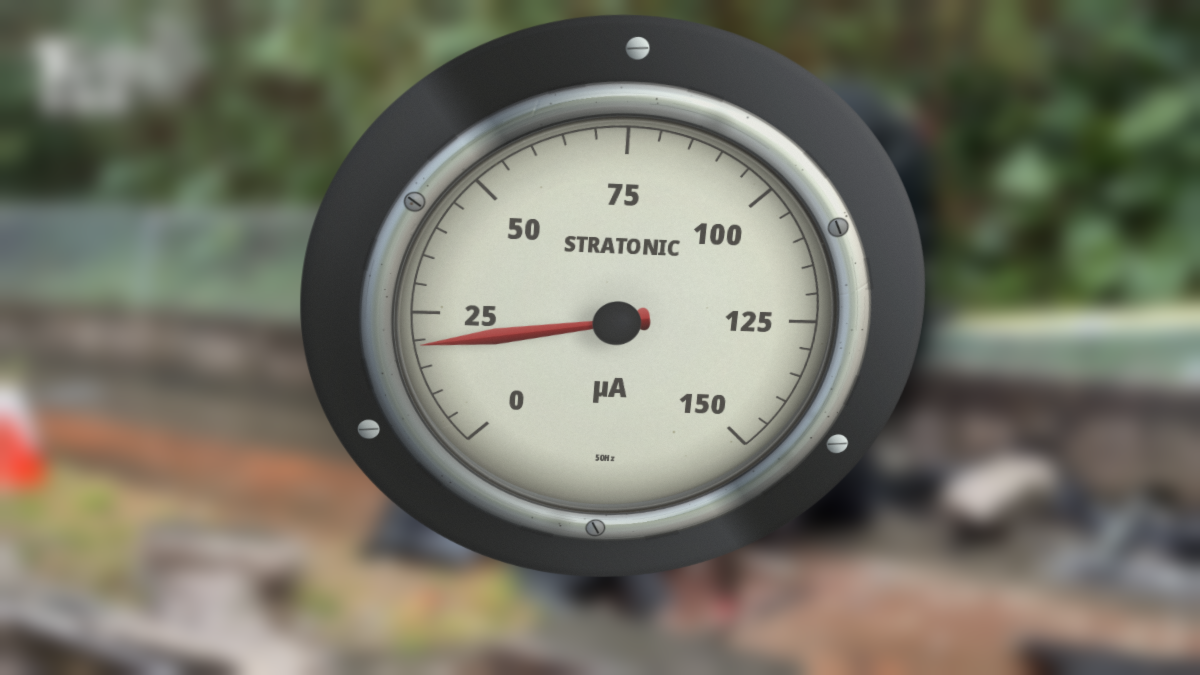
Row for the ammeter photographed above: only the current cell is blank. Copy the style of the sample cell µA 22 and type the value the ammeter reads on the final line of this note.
µA 20
